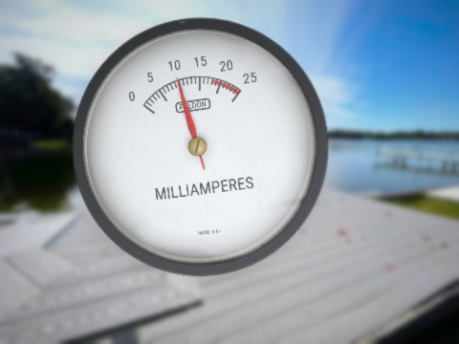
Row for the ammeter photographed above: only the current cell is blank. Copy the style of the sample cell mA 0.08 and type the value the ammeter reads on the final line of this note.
mA 10
